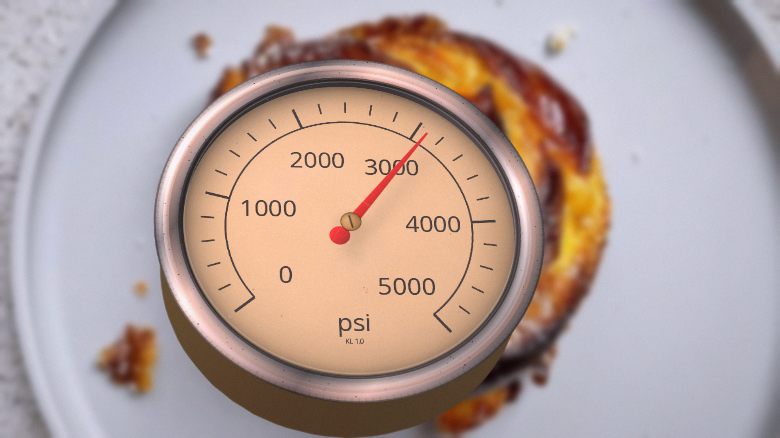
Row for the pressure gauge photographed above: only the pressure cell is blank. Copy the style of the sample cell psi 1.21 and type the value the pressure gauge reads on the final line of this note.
psi 3100
